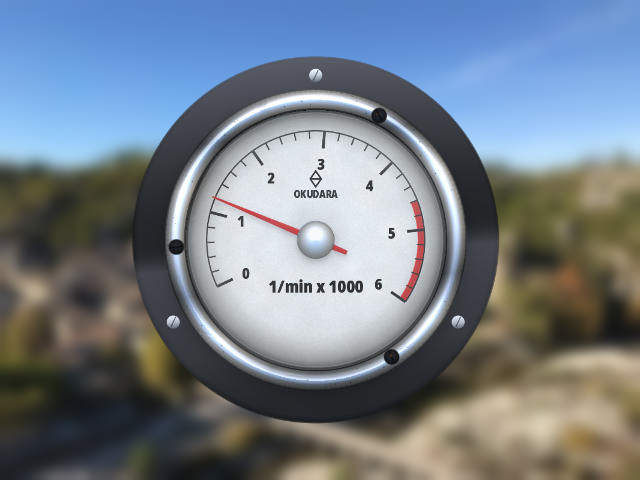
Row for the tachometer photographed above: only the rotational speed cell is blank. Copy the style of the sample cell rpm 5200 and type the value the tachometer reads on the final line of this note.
rpm 1200
